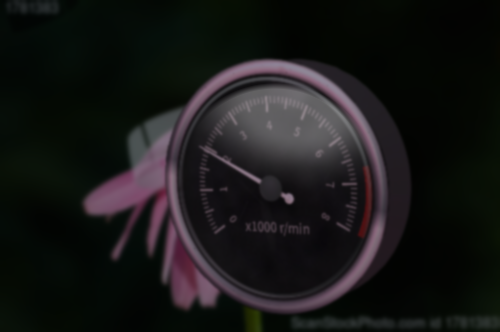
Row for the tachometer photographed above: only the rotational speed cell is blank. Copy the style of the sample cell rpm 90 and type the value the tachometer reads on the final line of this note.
rpm 2000
